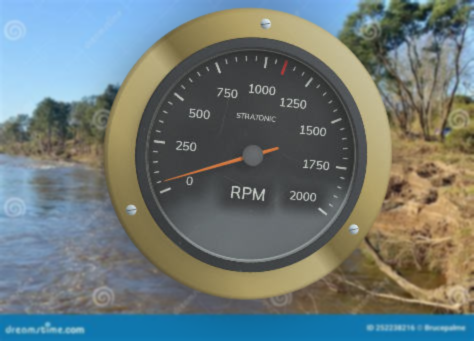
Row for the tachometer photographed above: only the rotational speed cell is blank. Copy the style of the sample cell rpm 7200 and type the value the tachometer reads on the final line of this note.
rpm 50
